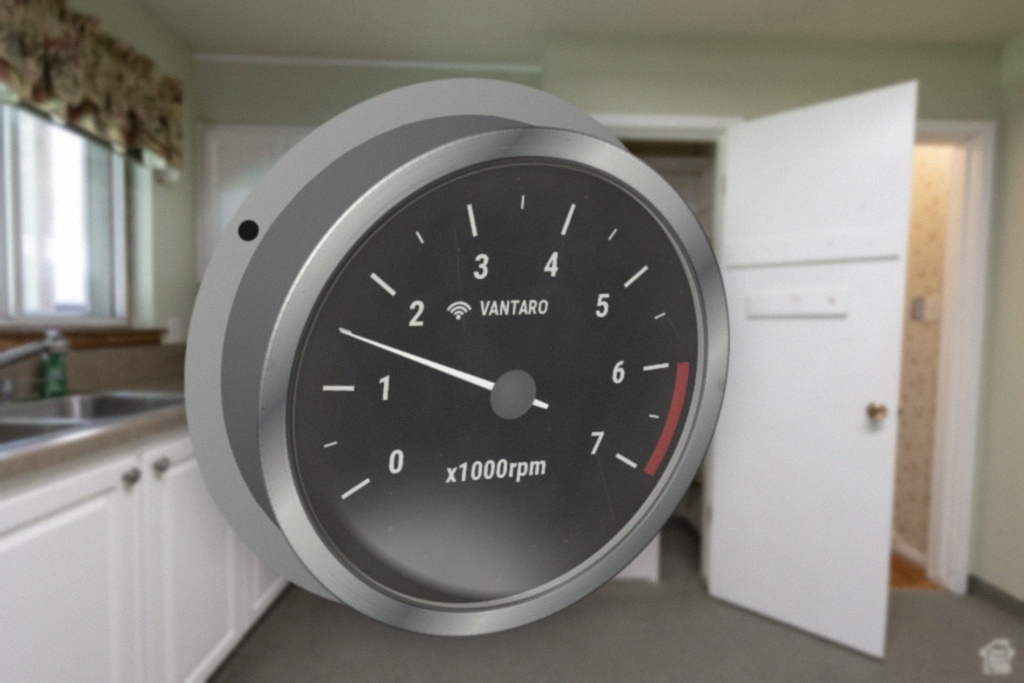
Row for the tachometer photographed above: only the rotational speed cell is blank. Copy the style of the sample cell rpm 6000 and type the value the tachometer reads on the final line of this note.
rpm 1500
